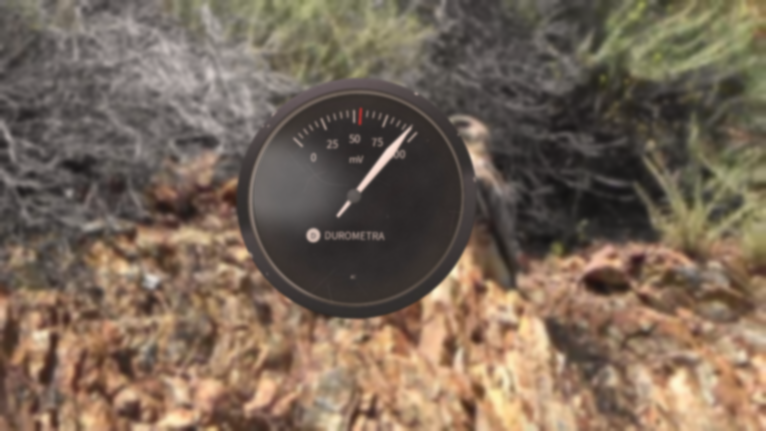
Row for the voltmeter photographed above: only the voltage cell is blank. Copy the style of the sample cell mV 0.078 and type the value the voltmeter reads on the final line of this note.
mV 95
